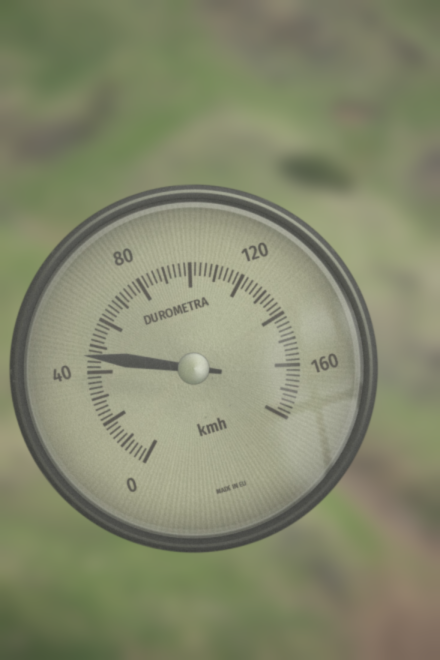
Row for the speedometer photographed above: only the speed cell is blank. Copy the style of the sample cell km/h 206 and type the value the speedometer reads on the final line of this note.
km/h 46
